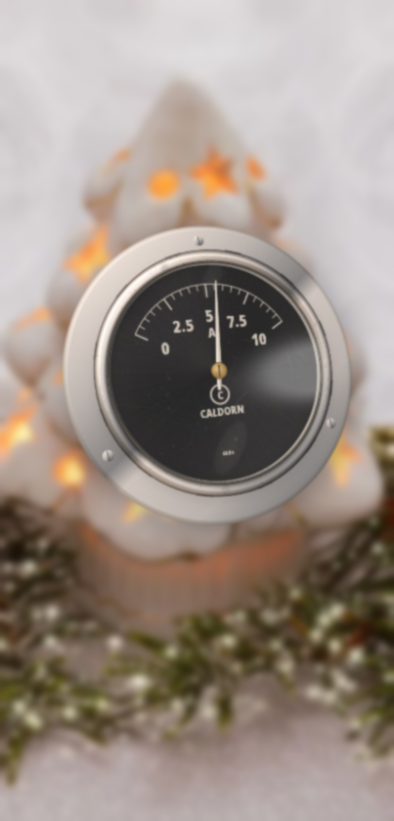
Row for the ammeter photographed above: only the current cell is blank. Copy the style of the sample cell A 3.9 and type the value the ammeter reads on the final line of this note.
A 5.5
